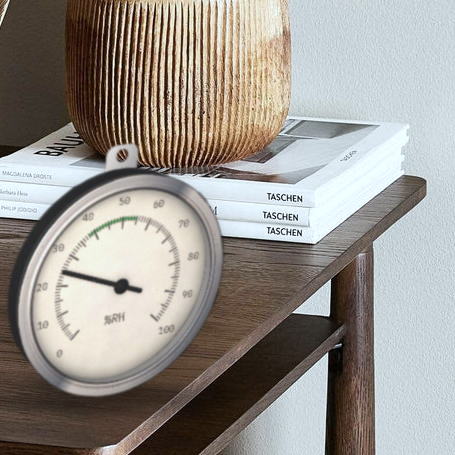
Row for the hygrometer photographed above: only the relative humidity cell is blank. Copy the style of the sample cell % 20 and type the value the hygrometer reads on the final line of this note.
% 25
